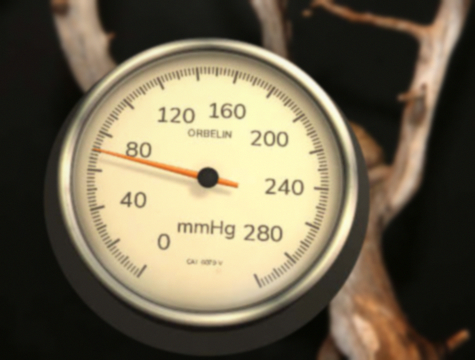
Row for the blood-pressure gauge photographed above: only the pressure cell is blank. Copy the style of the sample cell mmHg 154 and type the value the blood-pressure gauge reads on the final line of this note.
mmHg 70
